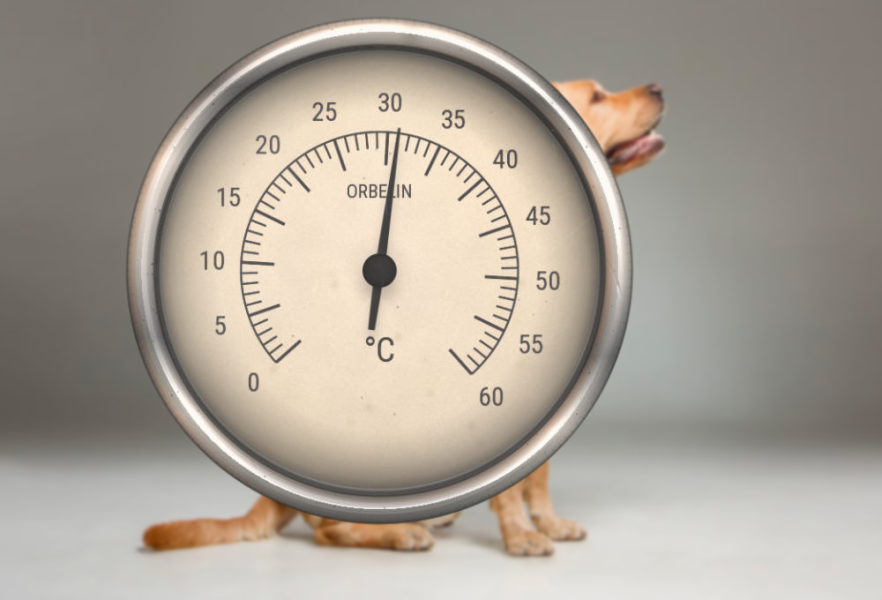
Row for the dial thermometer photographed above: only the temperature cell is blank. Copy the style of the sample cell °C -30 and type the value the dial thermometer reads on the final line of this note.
°C 31
